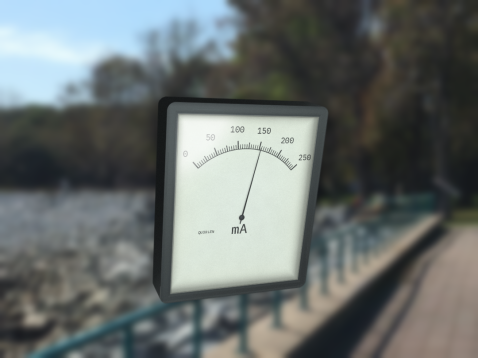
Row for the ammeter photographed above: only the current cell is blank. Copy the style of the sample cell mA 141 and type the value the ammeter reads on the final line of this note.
mA 150
